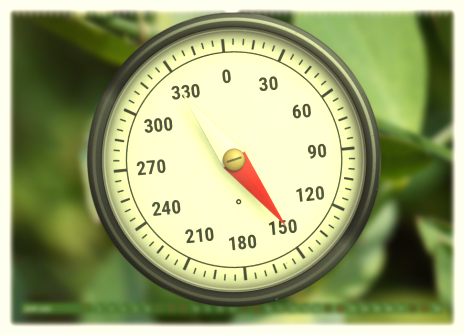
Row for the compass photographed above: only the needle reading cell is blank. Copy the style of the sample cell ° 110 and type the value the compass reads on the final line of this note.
° 147.5
